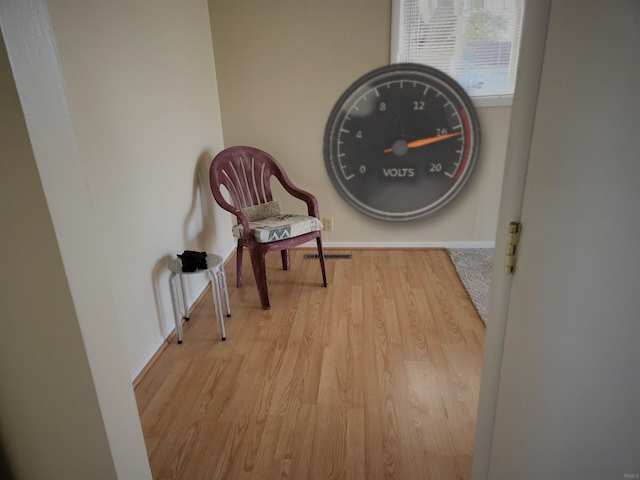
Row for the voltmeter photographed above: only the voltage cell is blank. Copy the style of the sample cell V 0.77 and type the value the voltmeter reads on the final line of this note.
V 16.5
